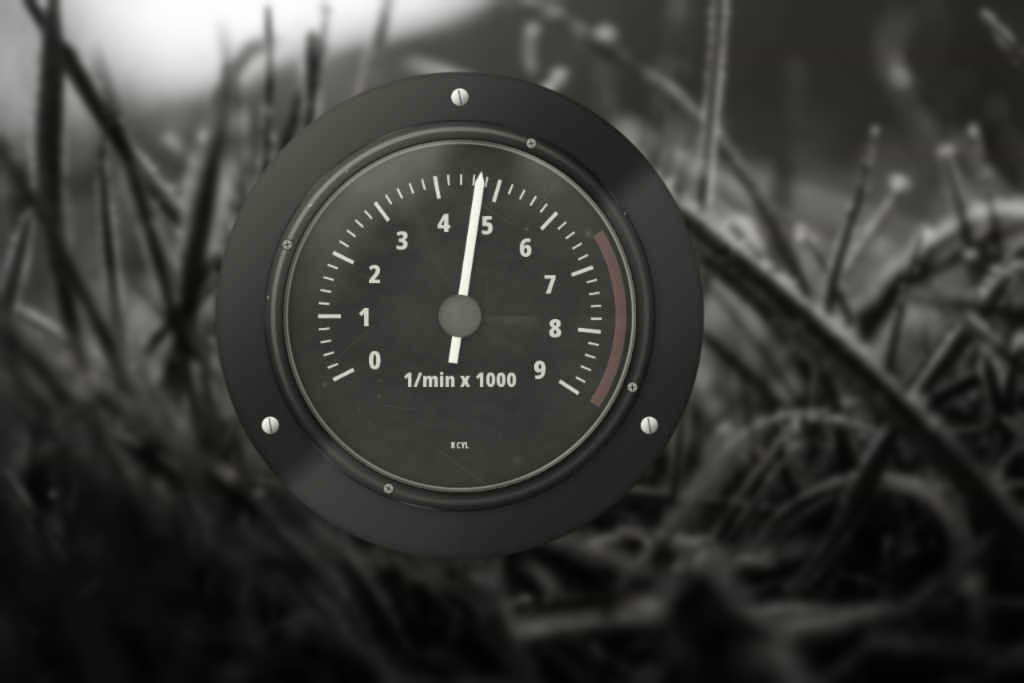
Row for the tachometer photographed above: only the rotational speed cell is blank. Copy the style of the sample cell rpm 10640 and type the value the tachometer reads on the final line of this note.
rpm 4700
